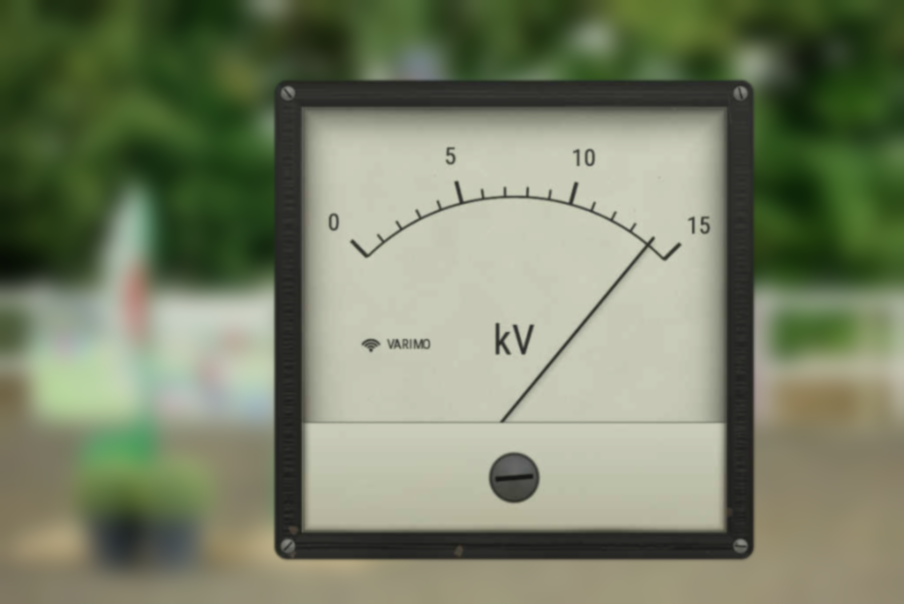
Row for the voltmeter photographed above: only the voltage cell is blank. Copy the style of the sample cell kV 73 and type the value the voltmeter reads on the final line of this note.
kV 14
